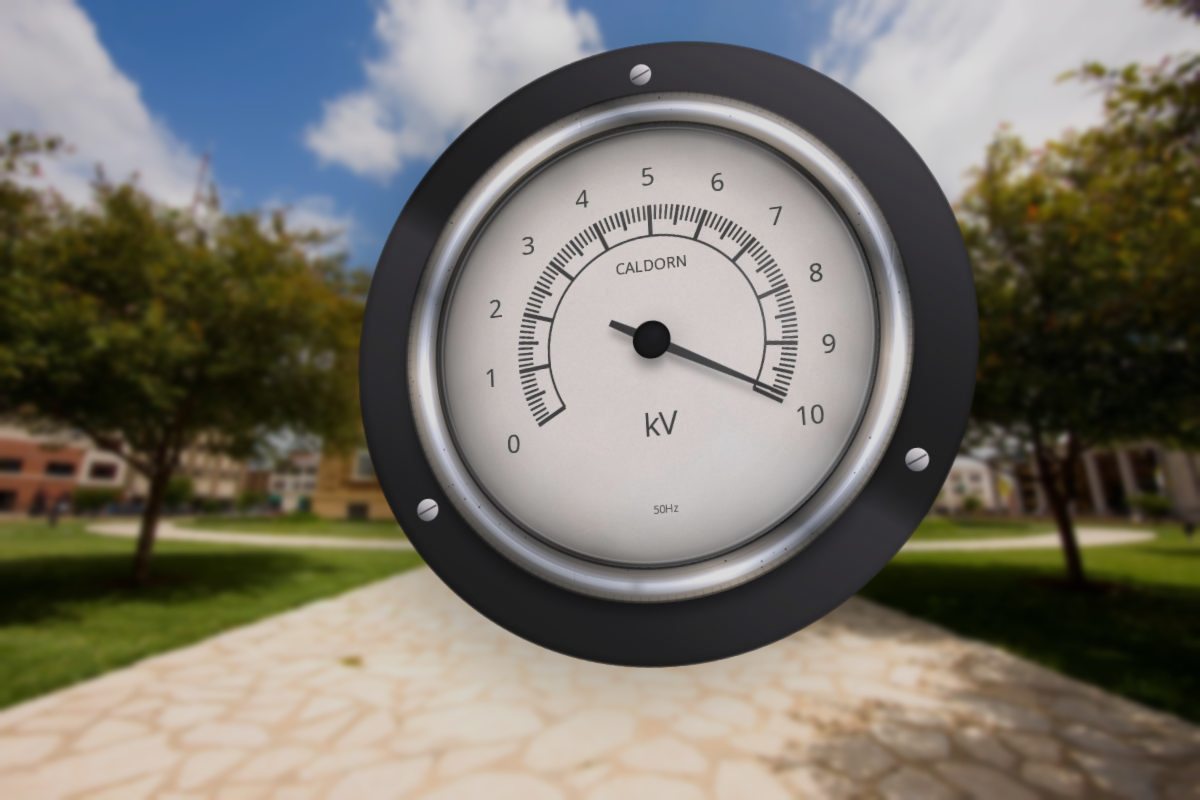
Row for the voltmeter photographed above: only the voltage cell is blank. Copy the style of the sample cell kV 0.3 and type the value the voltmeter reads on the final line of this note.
kV 9.9
